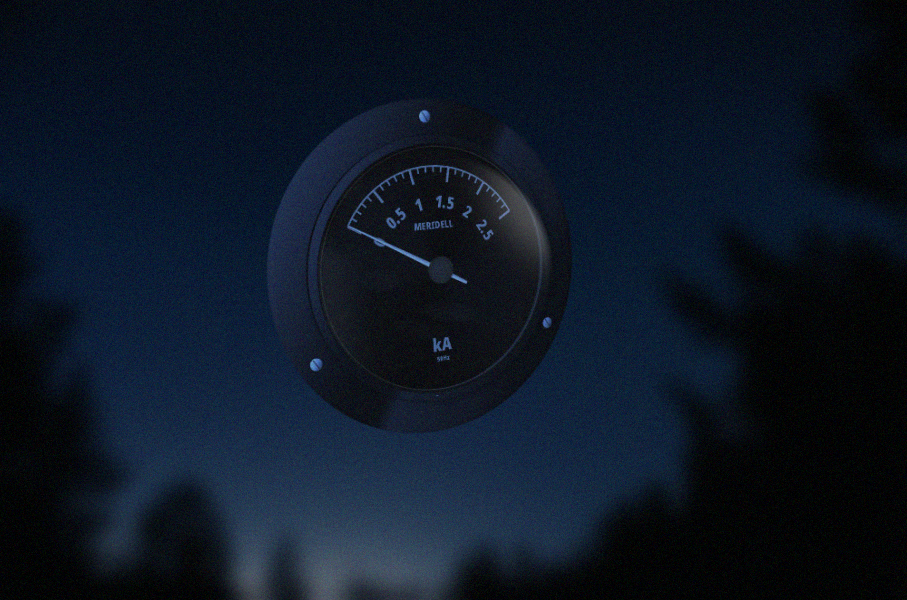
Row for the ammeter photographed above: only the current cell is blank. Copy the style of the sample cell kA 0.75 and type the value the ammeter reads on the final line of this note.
kA 0
